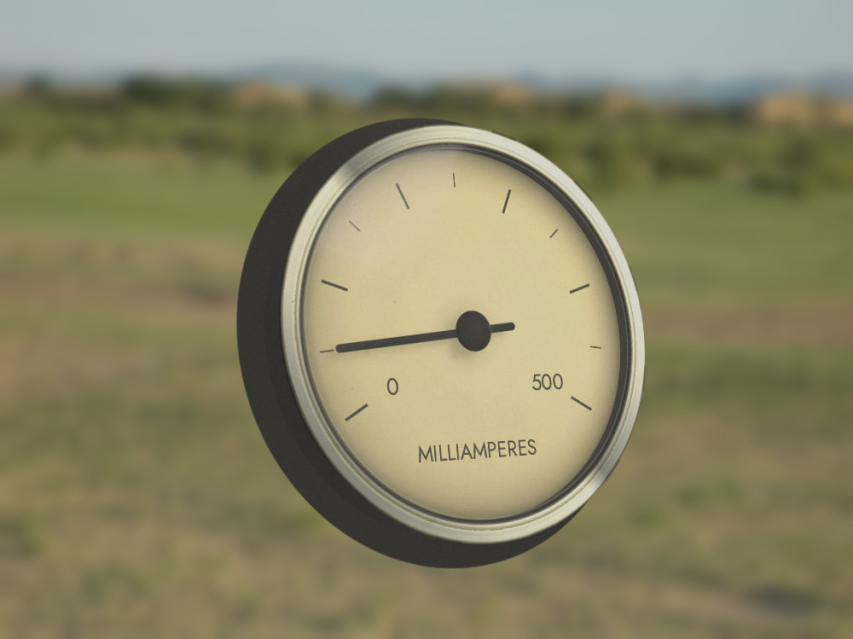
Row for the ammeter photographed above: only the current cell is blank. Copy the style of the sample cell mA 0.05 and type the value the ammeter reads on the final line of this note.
mA 50
